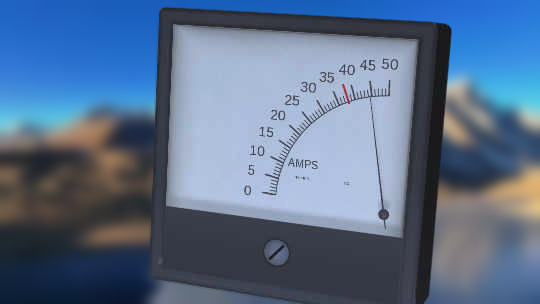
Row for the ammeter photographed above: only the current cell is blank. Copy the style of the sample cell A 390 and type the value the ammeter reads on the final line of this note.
A 45
